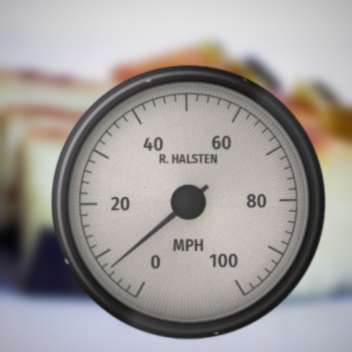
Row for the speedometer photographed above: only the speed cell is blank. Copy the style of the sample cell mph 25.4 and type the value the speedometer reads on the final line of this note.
mph 7
